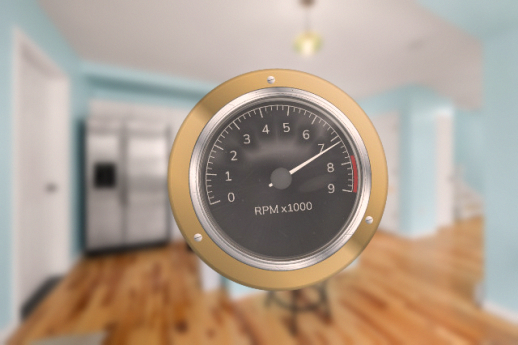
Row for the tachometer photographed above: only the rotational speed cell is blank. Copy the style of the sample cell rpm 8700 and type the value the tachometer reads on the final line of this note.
rpm 7200
